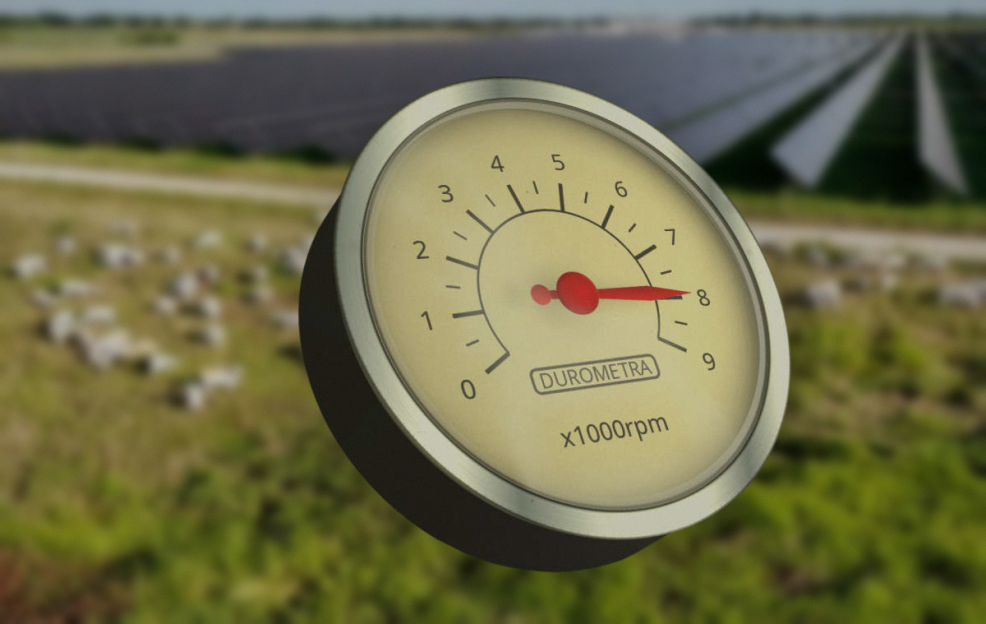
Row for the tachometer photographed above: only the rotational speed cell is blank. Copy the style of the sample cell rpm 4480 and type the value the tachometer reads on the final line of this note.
rpm 8000
